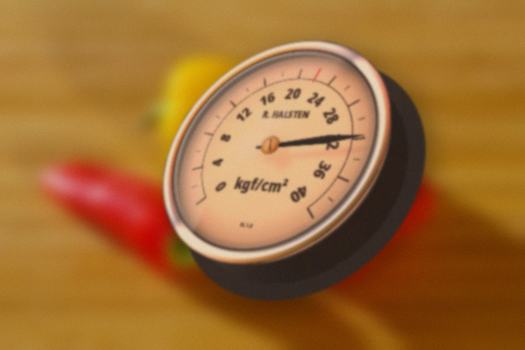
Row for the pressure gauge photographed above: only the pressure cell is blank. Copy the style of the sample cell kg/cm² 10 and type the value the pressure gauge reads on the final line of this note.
kg/cm² 32
